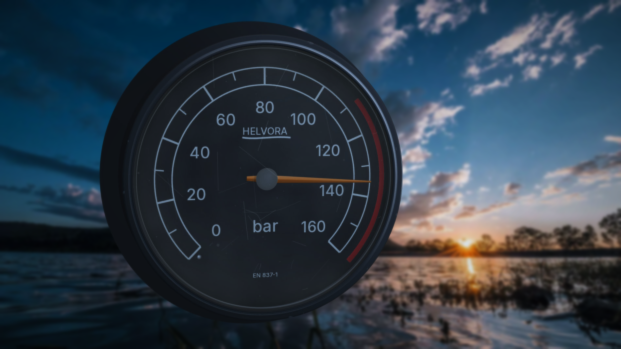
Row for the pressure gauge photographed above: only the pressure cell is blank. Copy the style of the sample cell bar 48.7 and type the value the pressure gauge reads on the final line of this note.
bar 135
